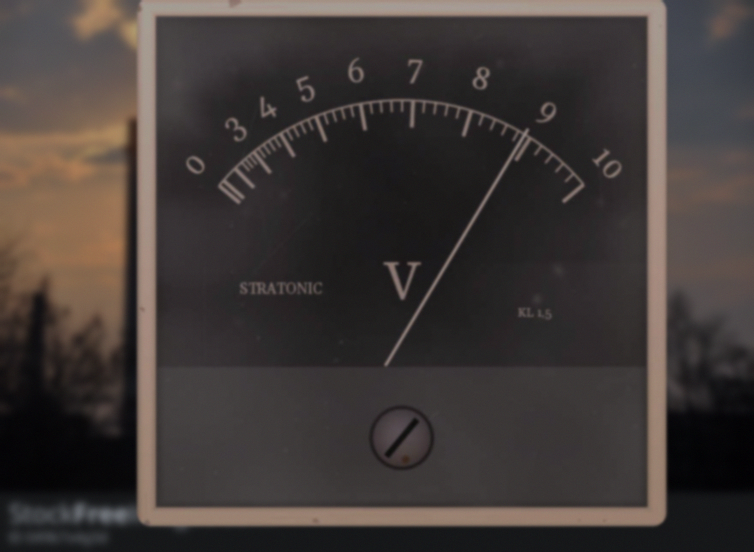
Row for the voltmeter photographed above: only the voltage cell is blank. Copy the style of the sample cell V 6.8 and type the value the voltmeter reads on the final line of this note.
V 8.9
